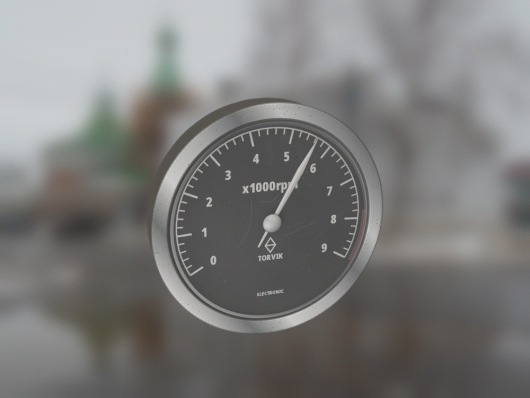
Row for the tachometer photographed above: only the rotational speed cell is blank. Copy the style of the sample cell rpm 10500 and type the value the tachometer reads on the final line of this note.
rpm 5600
